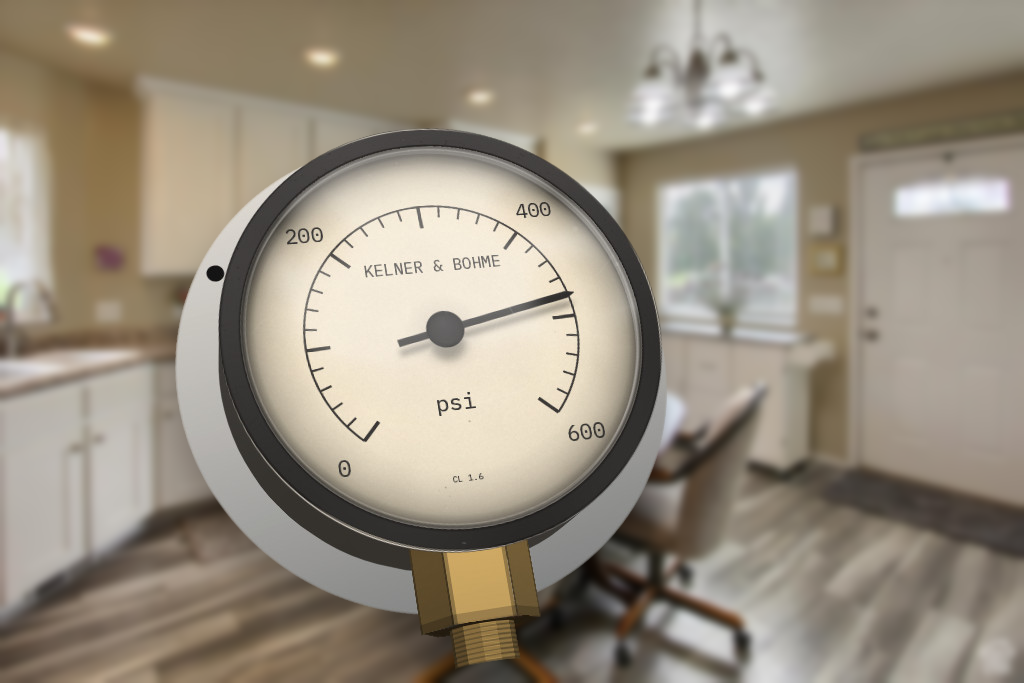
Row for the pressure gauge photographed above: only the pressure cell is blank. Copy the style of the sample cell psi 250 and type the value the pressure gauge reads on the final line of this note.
psi 480
